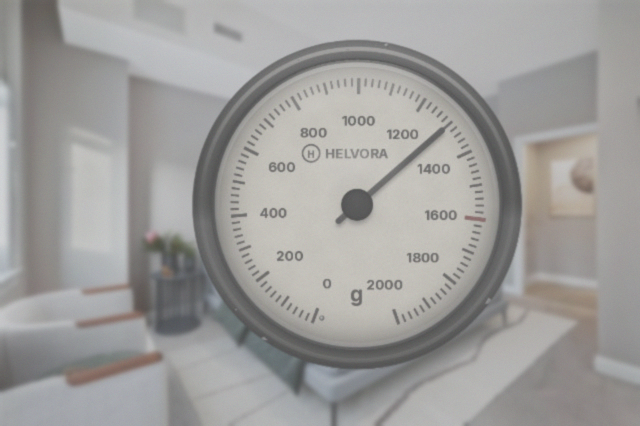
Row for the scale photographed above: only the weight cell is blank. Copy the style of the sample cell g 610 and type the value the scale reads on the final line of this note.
g 1300
